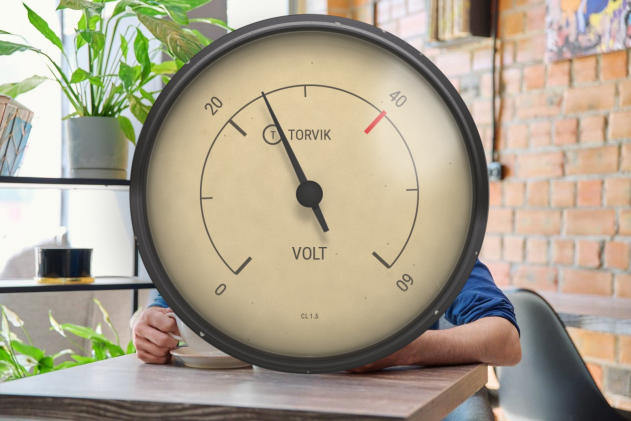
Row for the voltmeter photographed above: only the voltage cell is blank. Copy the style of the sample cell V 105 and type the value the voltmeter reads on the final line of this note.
V 25
